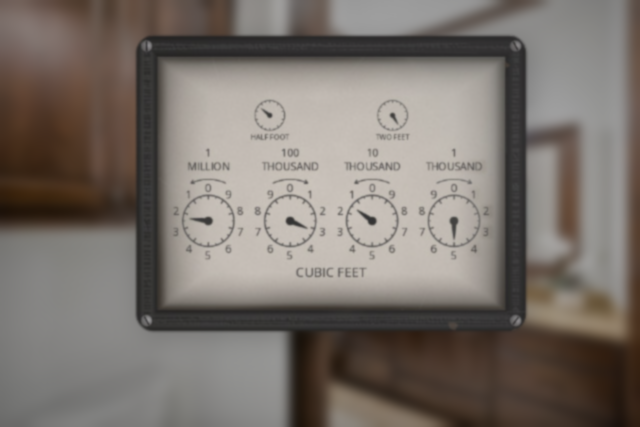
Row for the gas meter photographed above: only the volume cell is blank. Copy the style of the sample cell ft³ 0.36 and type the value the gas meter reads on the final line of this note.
ft³ 231500
